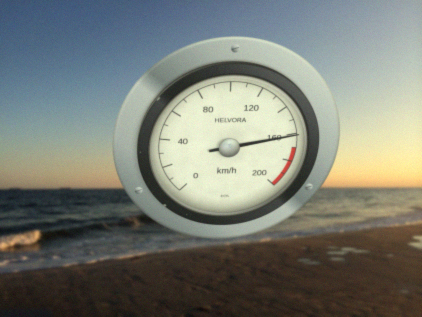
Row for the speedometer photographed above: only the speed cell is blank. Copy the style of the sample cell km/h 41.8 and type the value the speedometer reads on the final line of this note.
km/h 160
